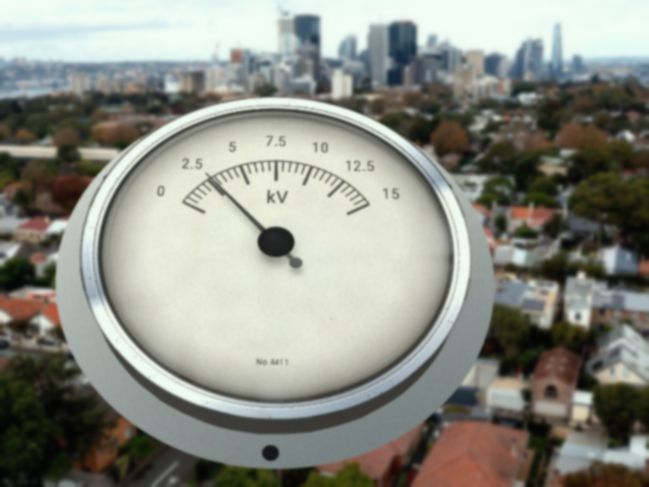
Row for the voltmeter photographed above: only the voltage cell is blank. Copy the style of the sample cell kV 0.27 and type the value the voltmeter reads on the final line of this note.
kV 2.5
